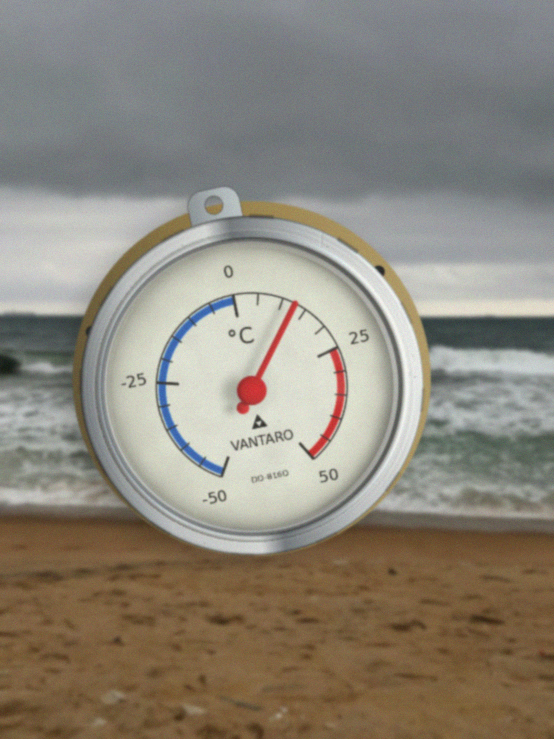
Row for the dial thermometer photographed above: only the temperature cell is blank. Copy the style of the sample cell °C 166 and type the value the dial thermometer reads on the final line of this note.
°C 12.5
